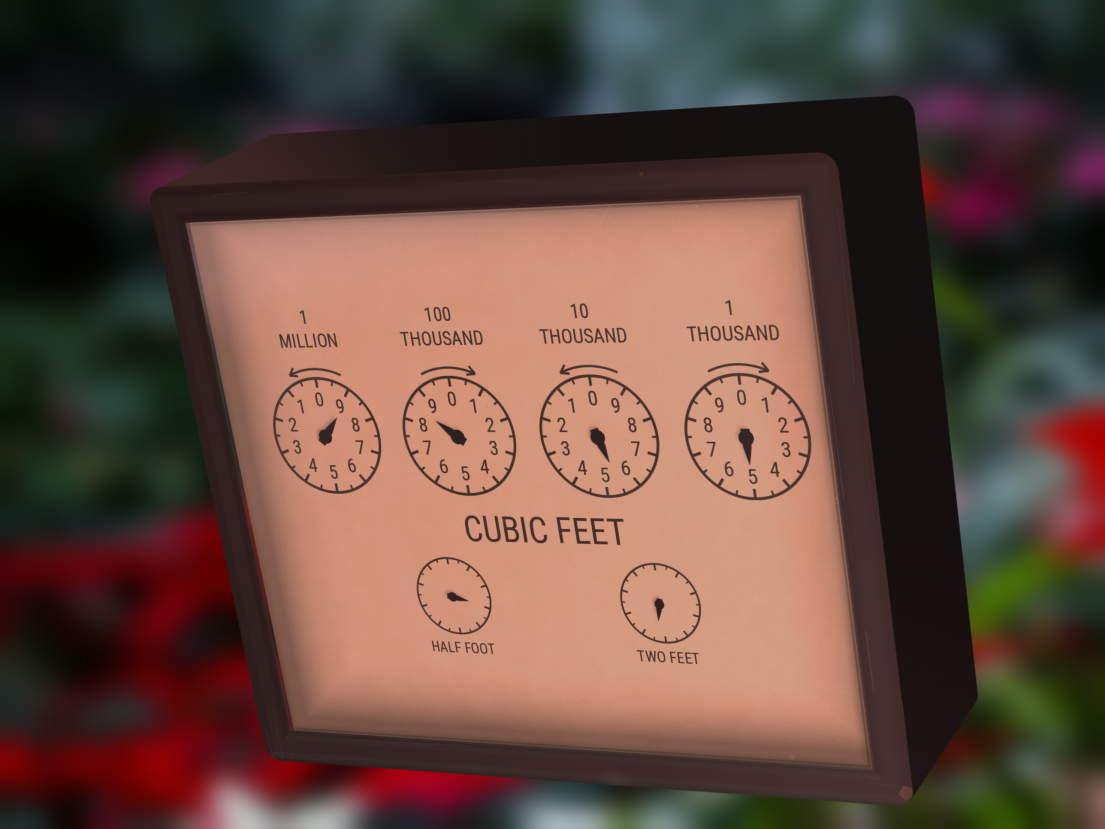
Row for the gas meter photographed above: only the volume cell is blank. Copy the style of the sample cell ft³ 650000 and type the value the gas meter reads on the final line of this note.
ft³ 885500
